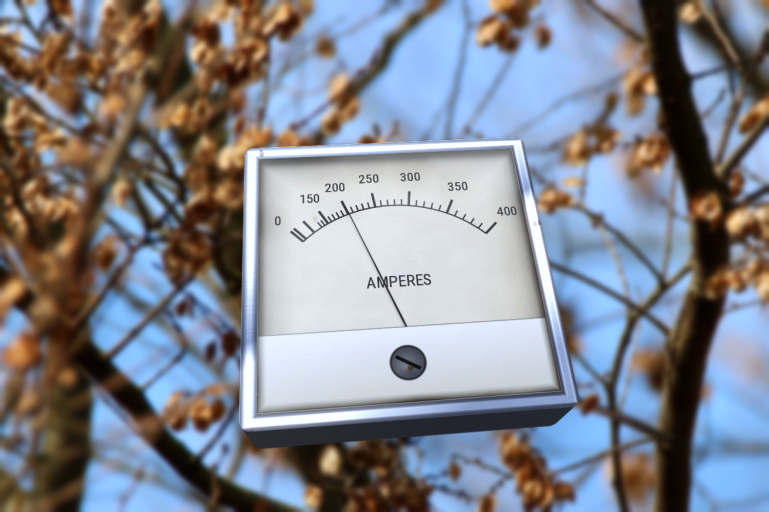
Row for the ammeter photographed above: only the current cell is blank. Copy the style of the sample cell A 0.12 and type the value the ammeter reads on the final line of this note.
A 200
